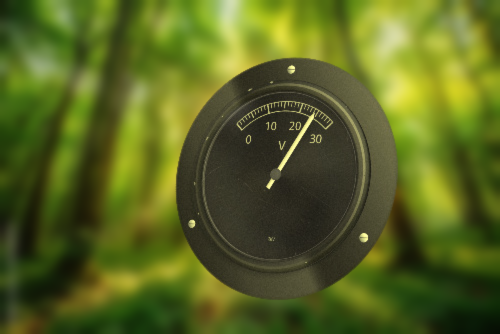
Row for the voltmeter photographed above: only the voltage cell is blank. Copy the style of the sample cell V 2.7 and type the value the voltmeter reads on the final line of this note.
V 25
